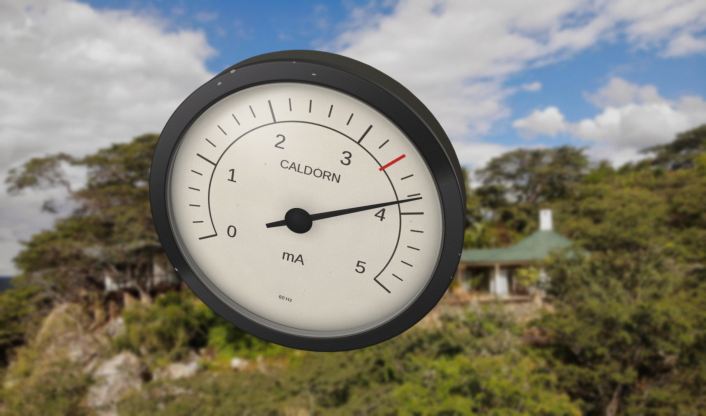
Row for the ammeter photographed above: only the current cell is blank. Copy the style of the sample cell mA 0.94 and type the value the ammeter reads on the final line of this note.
mA 3.8
